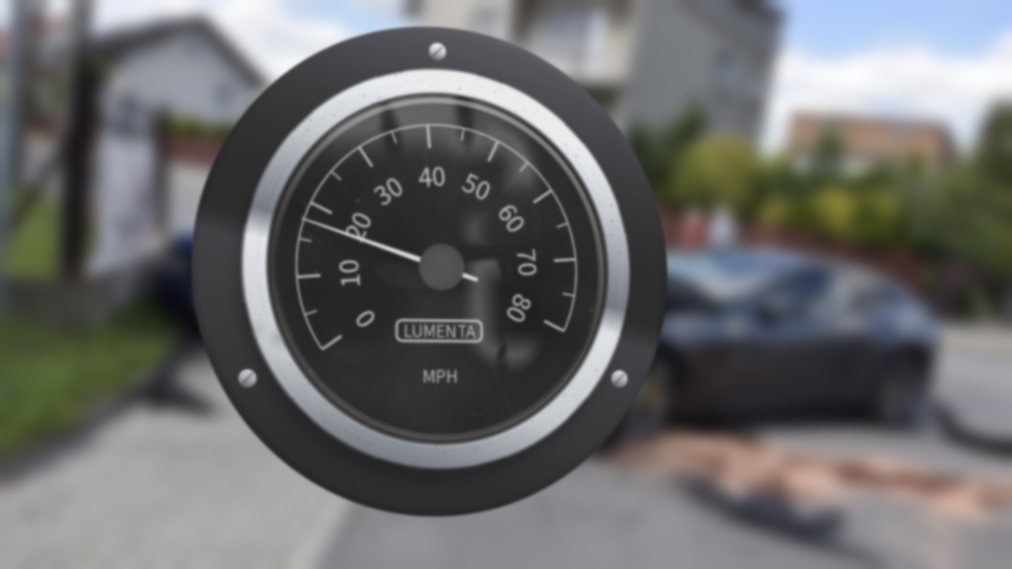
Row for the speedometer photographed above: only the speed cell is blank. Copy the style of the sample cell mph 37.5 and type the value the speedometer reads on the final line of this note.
mph 17.5
